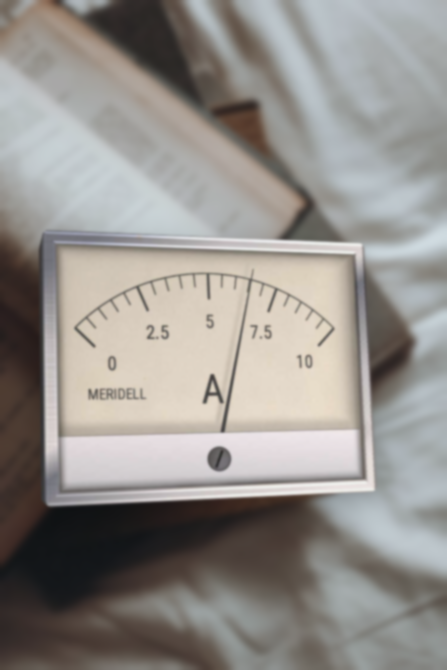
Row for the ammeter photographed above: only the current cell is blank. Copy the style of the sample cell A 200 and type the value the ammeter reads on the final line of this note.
A 6.5
